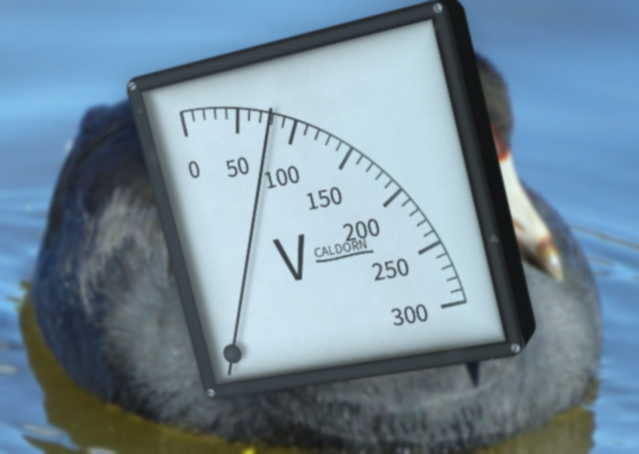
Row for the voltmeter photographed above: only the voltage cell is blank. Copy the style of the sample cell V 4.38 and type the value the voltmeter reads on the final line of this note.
V 80
